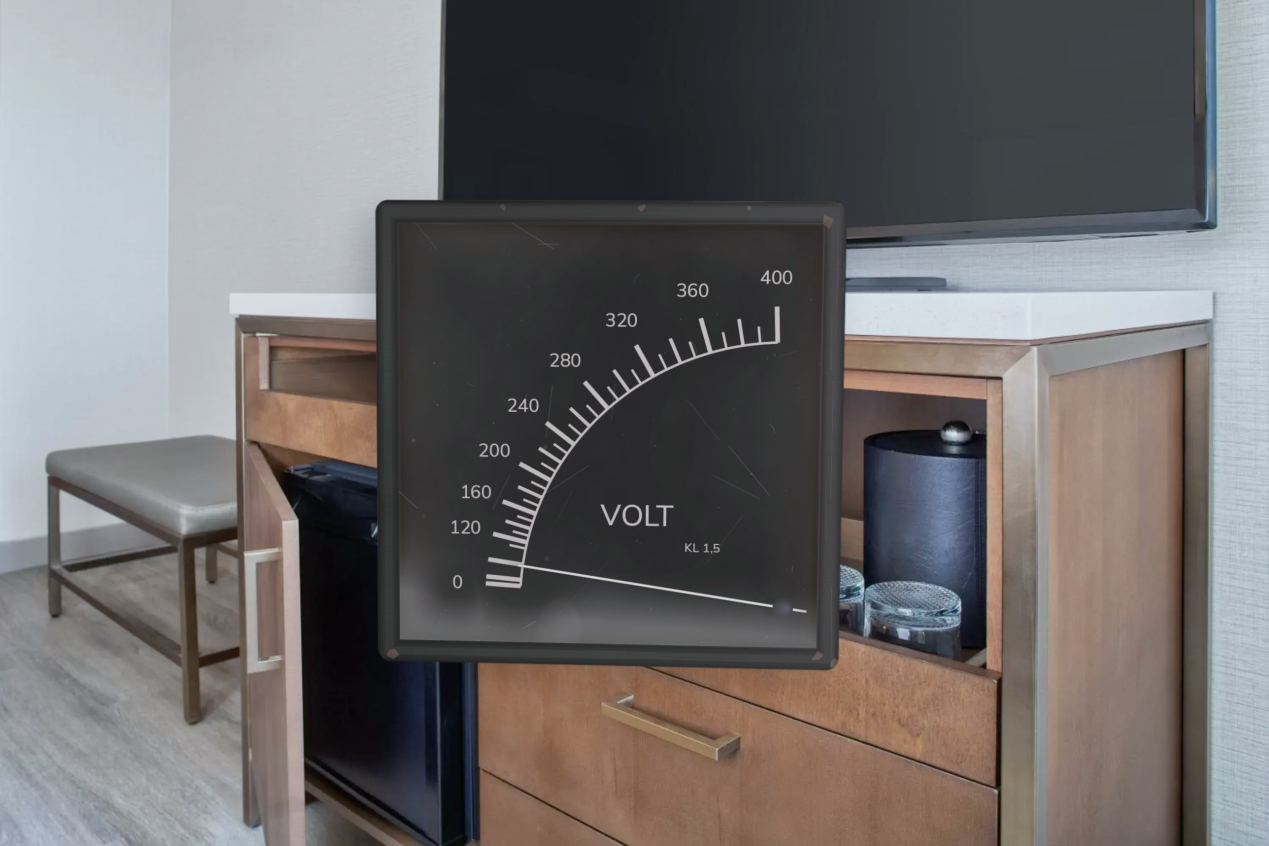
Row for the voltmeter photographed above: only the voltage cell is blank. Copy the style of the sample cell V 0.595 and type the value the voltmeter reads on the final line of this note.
V 80
